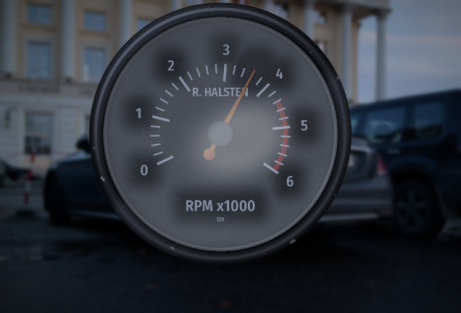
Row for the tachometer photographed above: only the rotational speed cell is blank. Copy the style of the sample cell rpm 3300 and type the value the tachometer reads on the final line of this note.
rpm 3600
